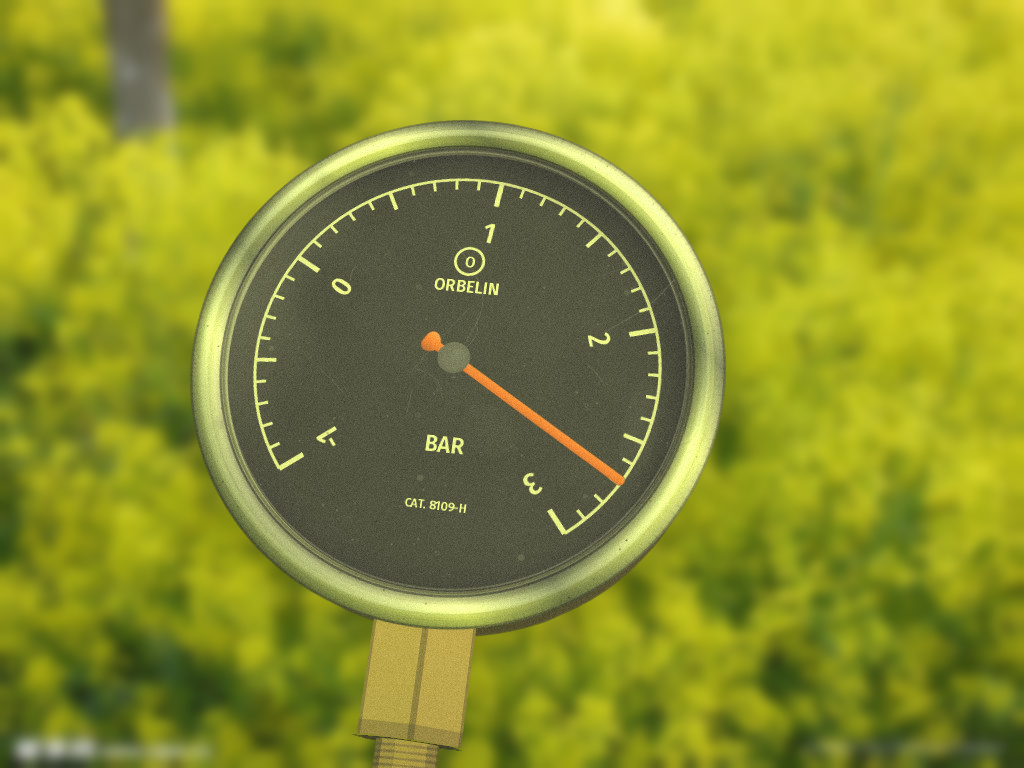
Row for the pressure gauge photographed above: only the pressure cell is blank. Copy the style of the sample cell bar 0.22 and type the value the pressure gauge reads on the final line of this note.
bar 2.7
